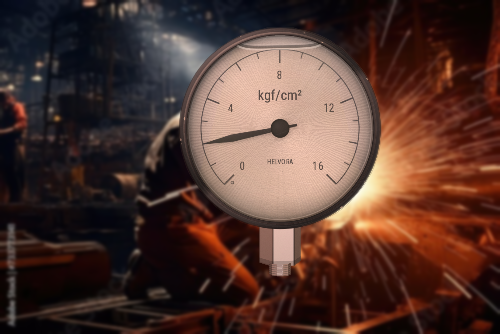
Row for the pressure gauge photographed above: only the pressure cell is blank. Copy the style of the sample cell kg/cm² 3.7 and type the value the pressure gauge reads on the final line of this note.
kg/cm² 2
